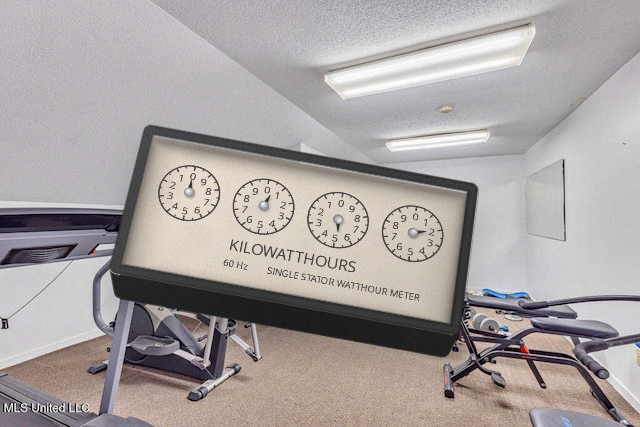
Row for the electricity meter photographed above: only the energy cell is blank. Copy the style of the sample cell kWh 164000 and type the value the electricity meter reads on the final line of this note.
kWh 52
